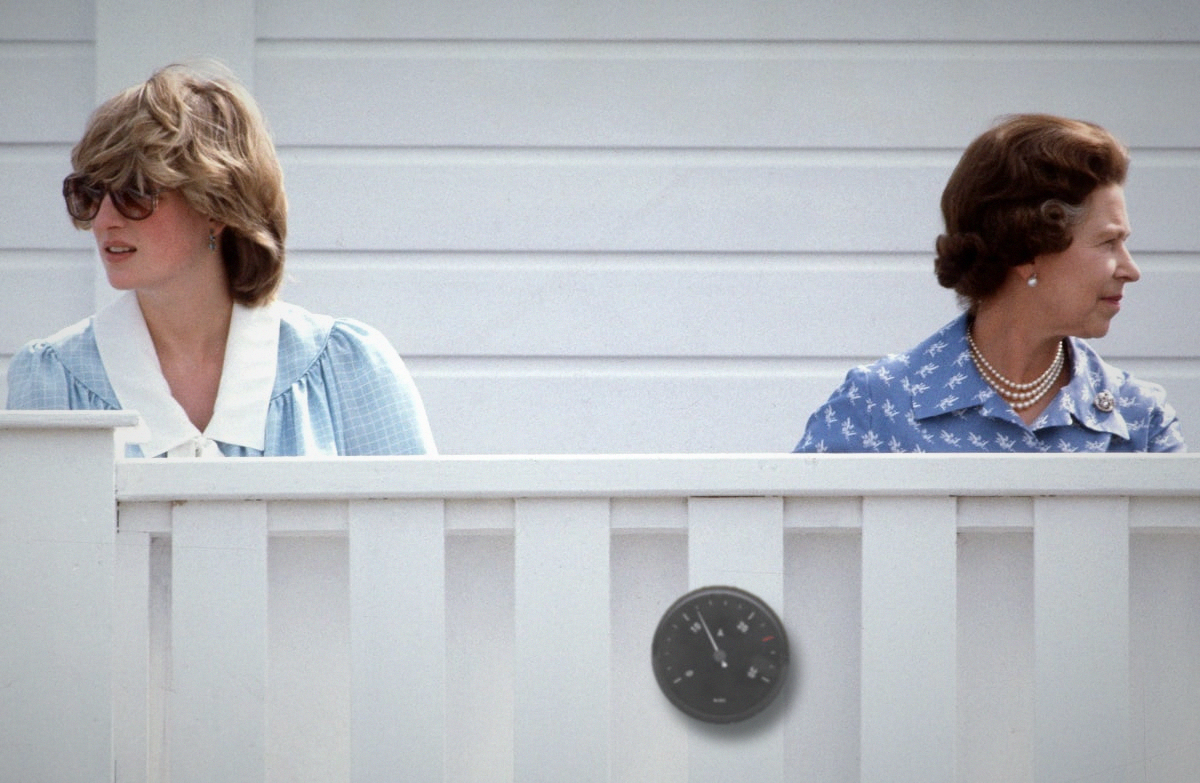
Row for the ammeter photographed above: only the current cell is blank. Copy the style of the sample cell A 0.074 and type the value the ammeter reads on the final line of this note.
A 12
